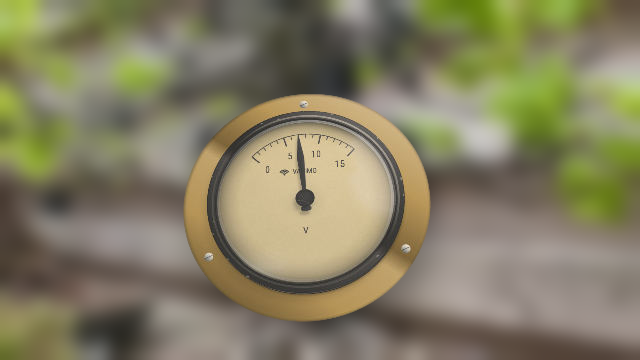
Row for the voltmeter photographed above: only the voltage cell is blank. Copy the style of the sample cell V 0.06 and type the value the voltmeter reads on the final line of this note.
V 7
